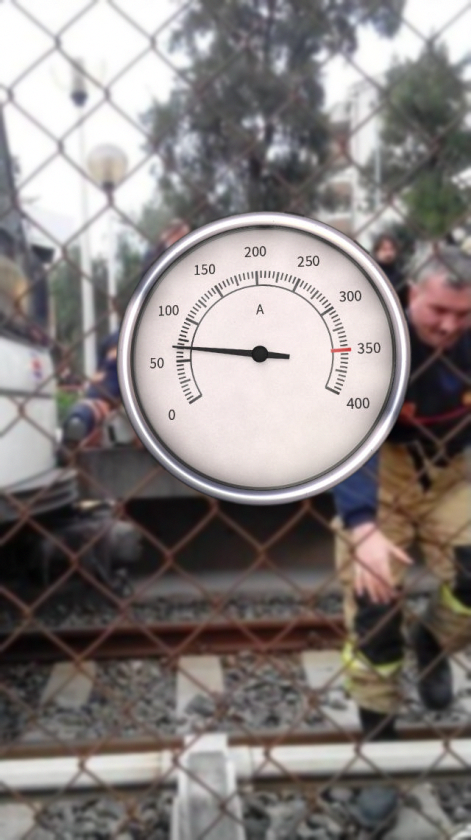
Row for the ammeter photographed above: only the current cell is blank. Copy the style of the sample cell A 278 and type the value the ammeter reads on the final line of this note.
A 65
